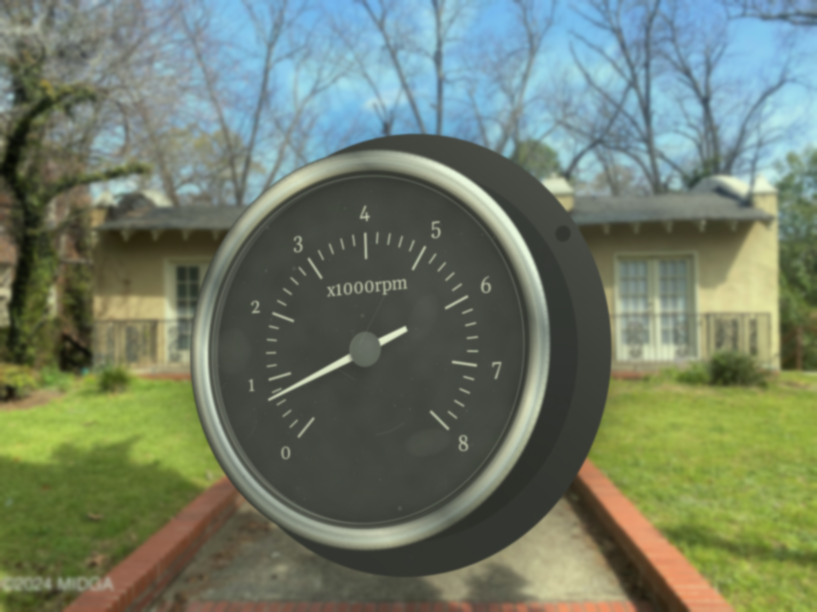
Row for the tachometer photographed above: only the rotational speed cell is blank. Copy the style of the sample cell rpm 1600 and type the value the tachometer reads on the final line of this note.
rpm 700
